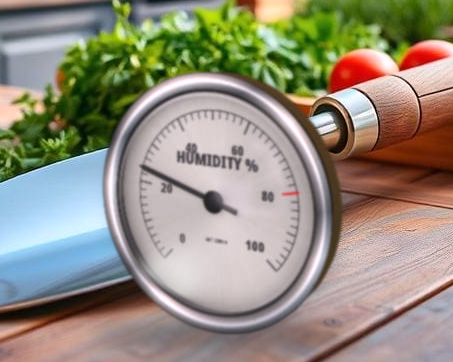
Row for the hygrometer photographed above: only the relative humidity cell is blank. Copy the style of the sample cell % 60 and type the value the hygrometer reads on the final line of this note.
% 24
